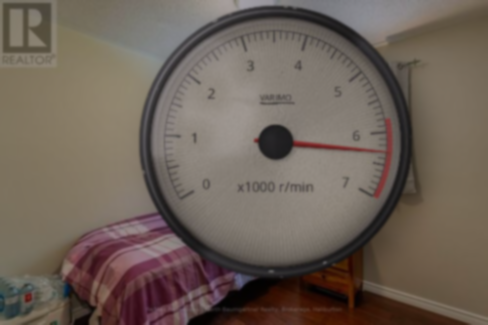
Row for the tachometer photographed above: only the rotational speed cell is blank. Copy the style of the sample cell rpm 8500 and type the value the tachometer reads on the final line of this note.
rpm 6300
